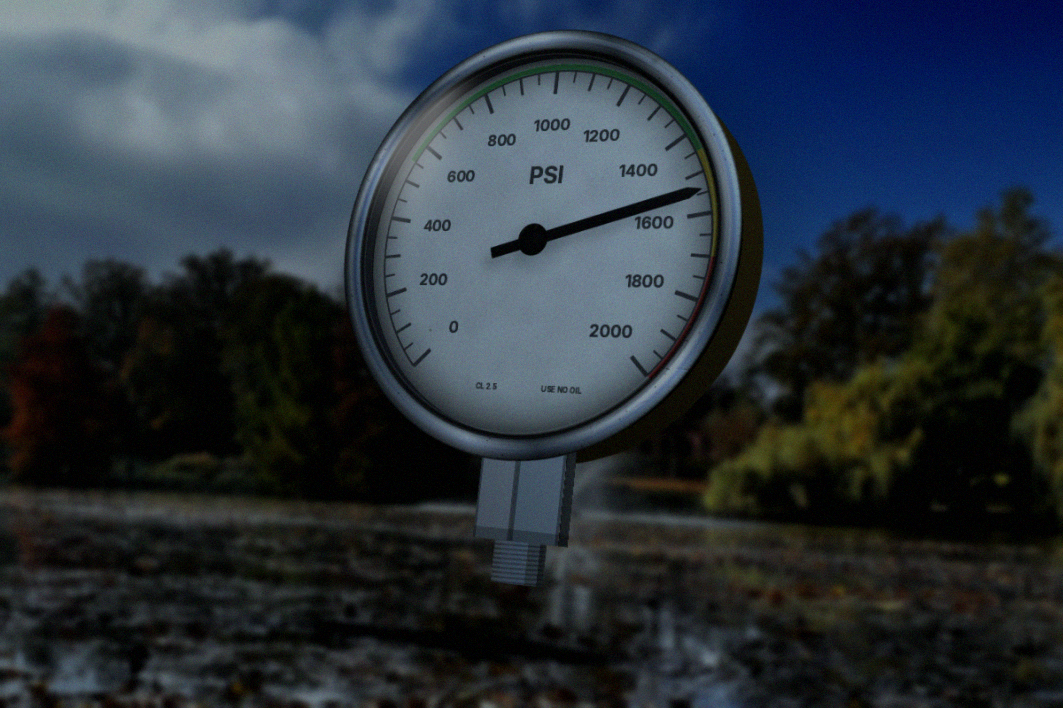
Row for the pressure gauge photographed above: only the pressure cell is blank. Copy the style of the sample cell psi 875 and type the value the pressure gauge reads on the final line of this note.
psi 1550
